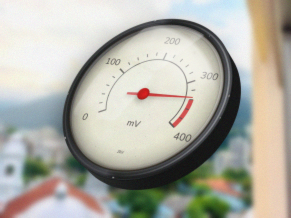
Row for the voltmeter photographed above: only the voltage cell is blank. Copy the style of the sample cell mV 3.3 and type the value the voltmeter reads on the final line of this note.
mV 340
